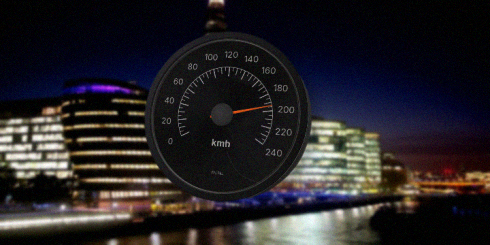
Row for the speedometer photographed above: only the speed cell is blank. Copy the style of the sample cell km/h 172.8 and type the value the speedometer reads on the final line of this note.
km/h 195
